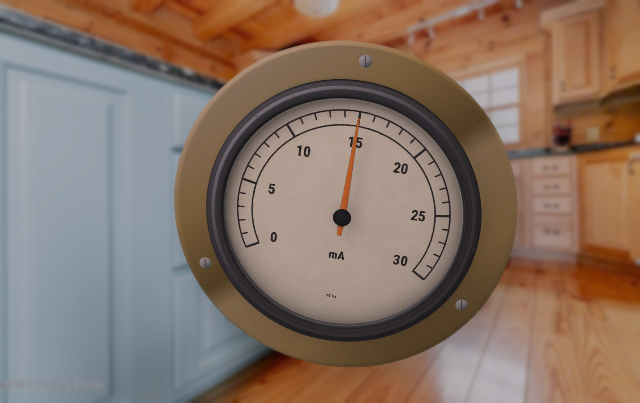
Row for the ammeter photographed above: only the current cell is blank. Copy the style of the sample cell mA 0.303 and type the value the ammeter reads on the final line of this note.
mA 15
